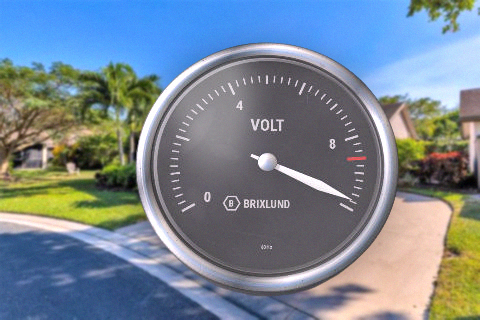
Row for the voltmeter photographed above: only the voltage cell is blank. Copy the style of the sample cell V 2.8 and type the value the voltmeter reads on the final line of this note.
V 9.8
